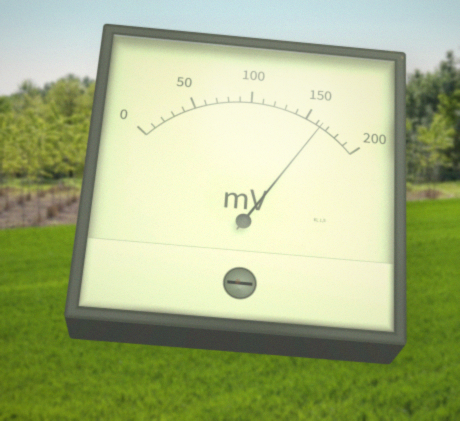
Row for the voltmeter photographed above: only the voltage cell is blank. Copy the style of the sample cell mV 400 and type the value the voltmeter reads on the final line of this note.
mV 165
